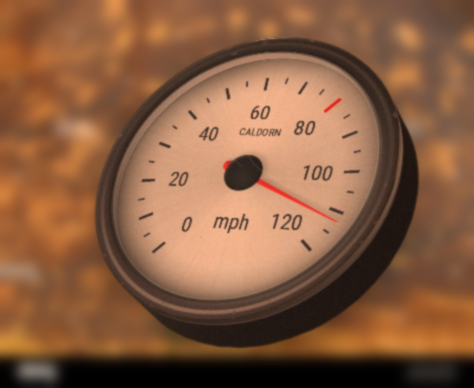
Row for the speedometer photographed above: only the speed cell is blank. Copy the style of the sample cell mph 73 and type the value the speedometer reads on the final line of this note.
mph 112.5
